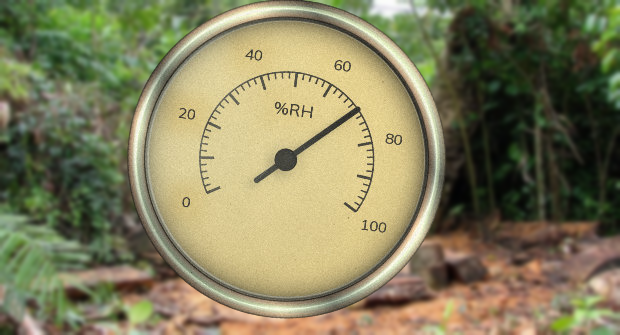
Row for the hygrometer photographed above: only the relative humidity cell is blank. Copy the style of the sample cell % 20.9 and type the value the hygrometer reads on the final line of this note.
% 70
